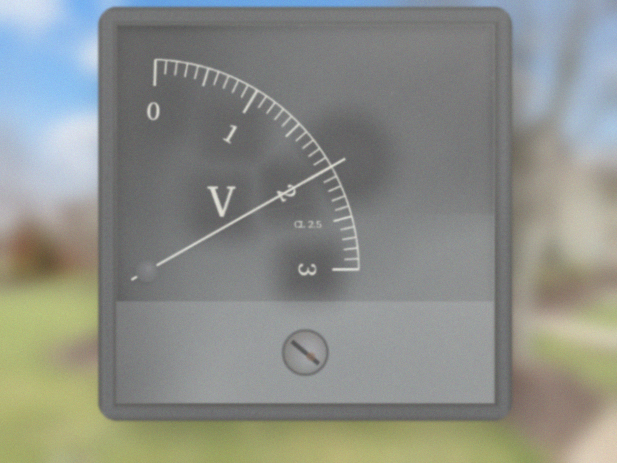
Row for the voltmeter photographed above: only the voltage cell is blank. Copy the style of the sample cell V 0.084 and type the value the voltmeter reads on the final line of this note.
V 2
